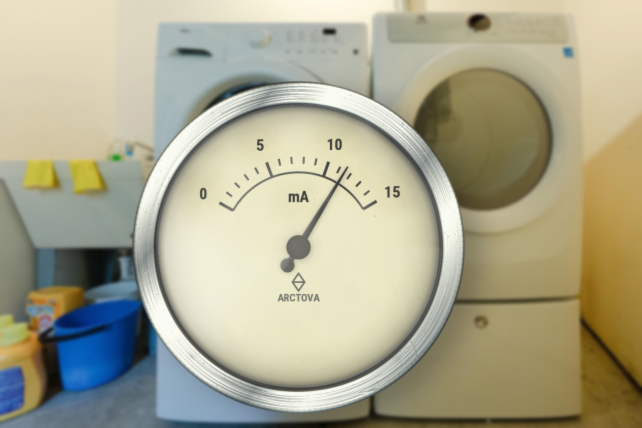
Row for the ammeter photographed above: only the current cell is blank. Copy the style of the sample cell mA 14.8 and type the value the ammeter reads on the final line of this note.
mA 11.5
